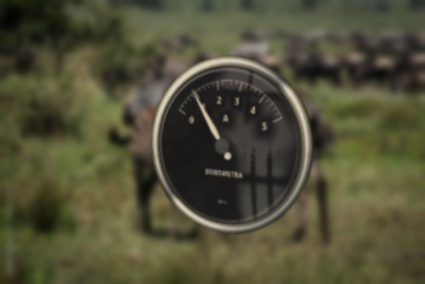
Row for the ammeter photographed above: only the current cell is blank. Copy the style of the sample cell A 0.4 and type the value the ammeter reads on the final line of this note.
A 1
